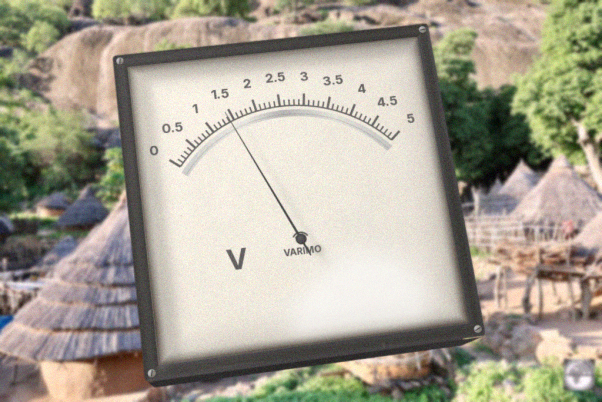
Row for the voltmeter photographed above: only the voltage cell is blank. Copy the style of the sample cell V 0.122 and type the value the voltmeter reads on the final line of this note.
V 1.4
